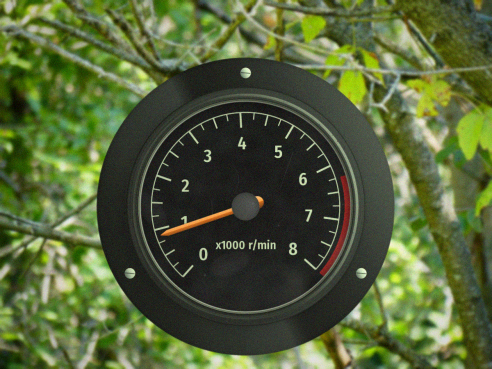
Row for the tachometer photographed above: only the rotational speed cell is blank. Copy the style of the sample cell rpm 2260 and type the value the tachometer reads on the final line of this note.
rpm 875
